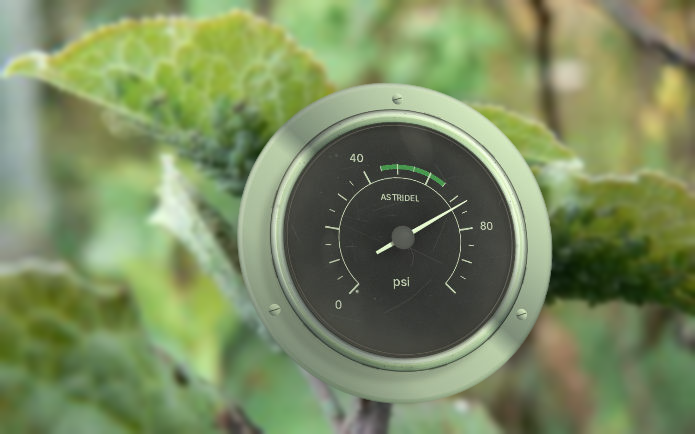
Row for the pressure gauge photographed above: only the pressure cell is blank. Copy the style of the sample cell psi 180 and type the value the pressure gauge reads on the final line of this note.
psi 72.5
